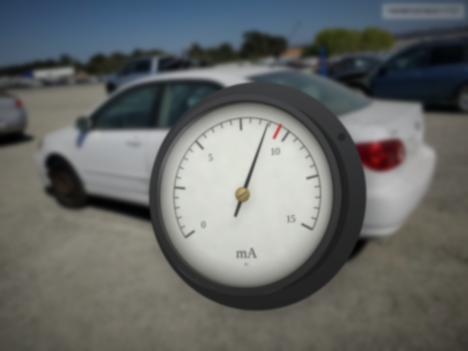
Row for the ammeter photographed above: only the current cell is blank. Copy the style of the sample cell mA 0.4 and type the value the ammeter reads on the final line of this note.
mA 9
